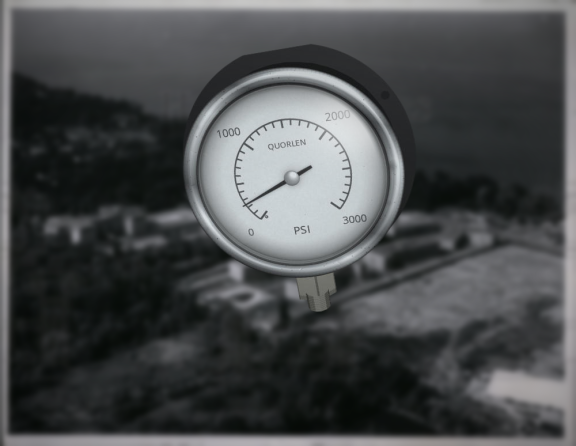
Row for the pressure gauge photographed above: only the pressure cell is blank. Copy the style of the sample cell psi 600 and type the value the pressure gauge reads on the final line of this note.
psi 250
